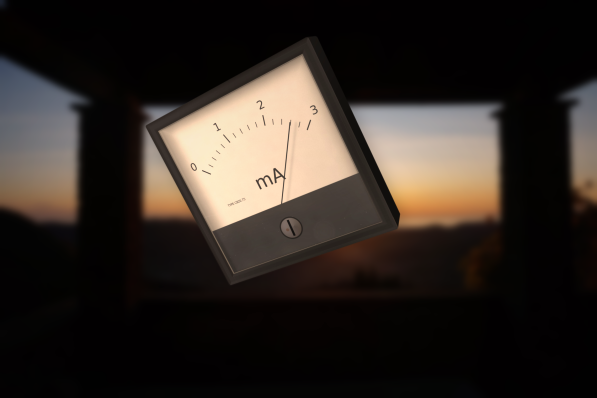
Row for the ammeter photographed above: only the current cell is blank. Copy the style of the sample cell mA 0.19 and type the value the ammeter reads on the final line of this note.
mA 2.6
